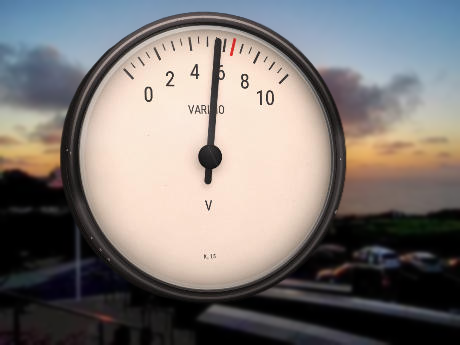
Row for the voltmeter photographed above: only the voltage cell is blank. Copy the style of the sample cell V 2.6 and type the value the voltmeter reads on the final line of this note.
V 5.5
